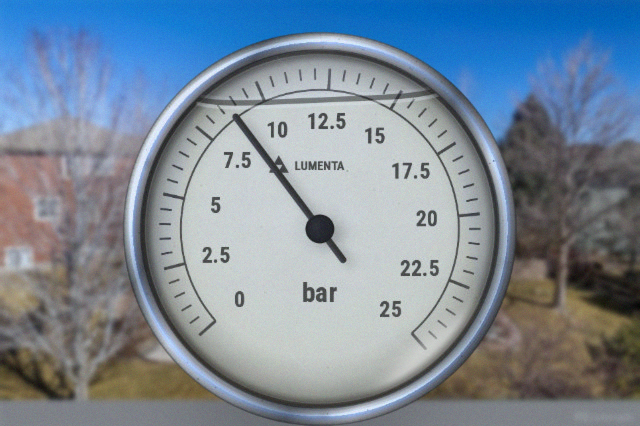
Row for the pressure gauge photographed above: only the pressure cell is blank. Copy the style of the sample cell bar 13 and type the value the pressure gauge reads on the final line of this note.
bar 8.75
